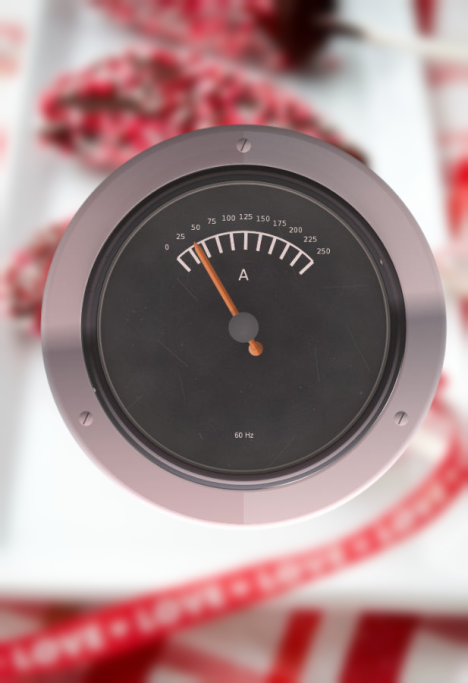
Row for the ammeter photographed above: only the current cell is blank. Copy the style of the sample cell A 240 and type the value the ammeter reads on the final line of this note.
A 37.5
